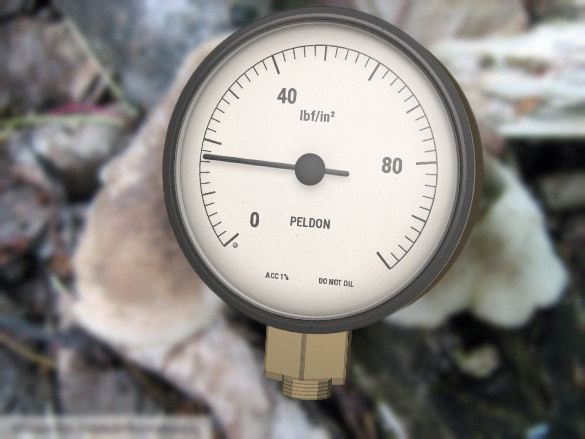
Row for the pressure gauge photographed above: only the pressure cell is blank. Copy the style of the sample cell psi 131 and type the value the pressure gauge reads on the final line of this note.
psi 17
